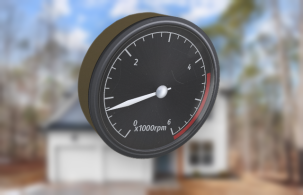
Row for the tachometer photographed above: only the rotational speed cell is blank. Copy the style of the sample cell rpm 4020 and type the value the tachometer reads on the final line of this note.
rpm 800
